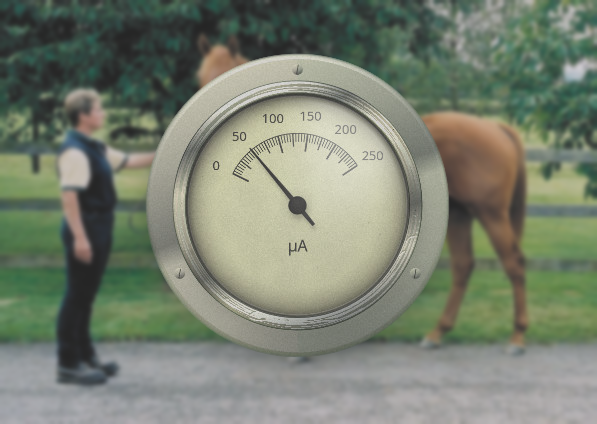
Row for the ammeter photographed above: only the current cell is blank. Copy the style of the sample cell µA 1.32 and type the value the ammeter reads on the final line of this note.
µA 50
